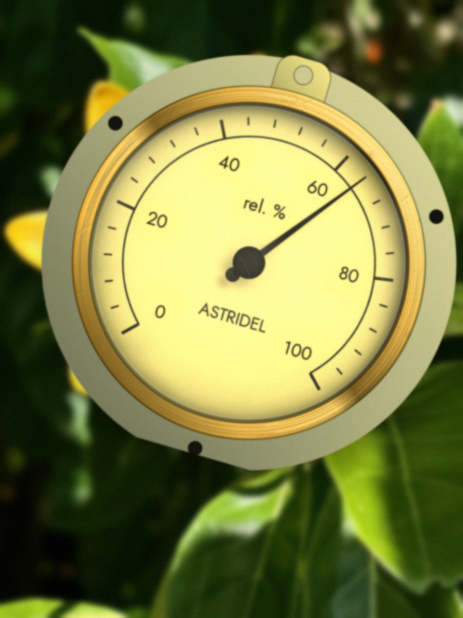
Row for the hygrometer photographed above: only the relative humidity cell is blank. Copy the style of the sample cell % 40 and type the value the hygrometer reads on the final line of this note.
% 64
